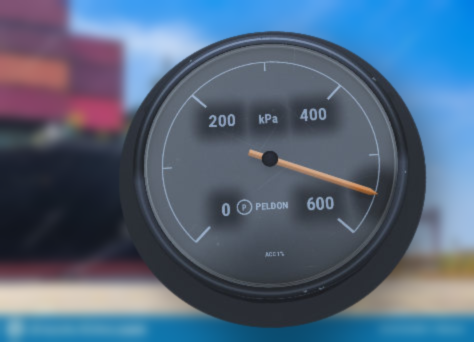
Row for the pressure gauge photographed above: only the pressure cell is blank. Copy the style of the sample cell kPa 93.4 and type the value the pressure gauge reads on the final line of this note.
kPa 550
